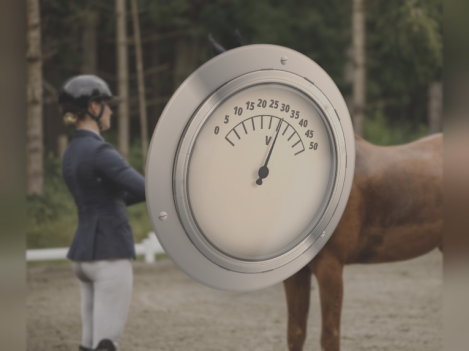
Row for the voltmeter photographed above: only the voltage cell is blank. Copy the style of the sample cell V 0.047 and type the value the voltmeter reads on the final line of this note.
V 30
